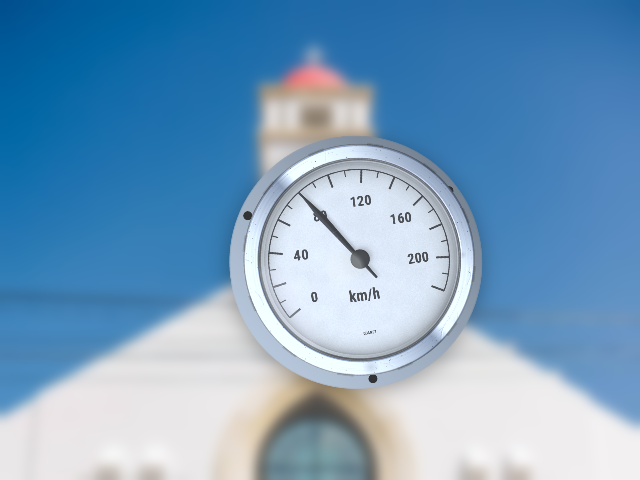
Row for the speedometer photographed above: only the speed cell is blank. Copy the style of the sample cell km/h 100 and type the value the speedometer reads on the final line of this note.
km/h 80
